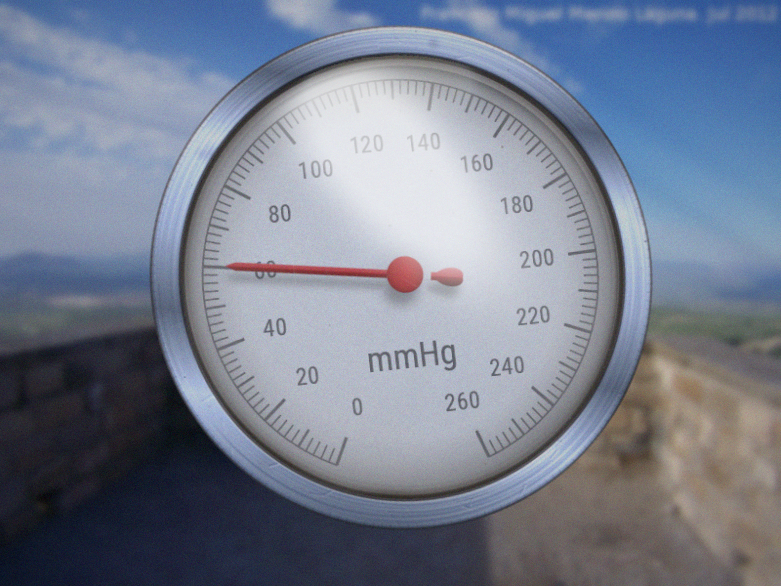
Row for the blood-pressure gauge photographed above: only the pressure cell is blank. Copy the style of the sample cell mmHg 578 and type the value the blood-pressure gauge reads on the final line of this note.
mmHg 60
